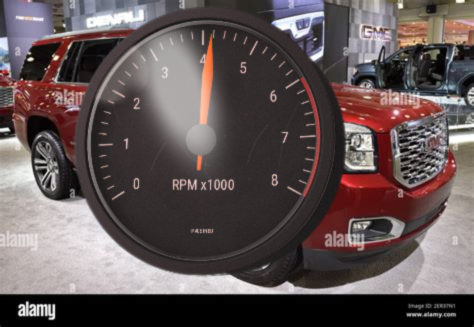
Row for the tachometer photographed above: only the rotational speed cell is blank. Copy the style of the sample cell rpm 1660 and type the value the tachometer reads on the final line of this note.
rpm 4200
